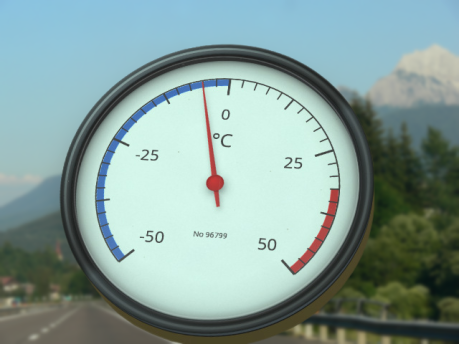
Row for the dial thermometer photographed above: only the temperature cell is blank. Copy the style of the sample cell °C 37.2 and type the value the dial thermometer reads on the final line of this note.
°C -5
